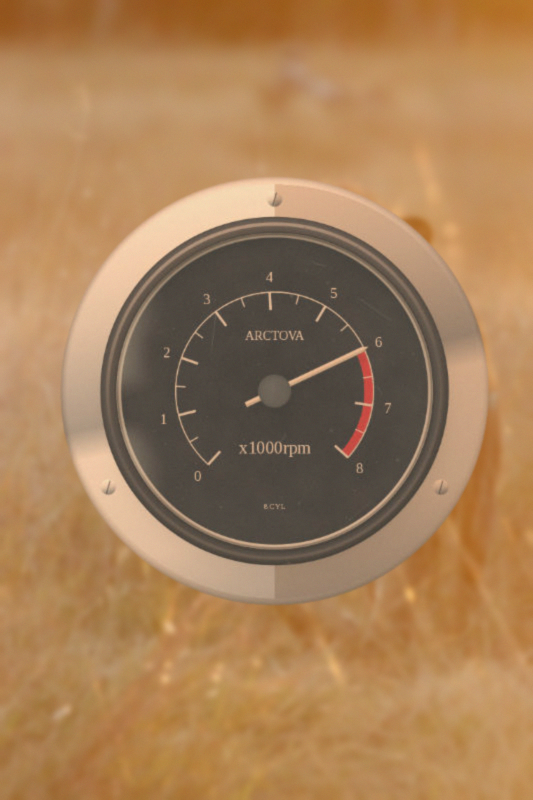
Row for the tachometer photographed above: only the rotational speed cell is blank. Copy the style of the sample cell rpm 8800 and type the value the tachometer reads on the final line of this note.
rpm 6000
